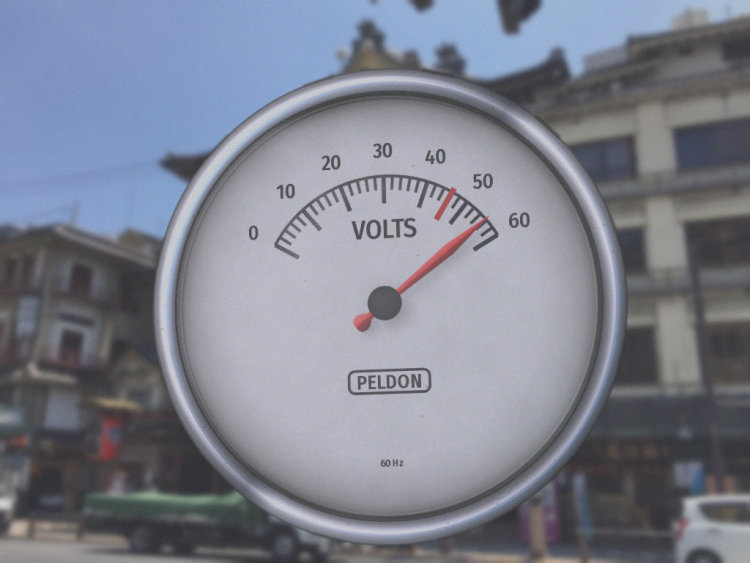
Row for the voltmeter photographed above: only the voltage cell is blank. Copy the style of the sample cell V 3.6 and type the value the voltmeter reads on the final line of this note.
V 56
